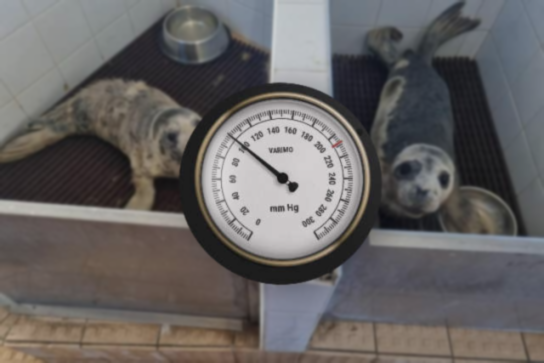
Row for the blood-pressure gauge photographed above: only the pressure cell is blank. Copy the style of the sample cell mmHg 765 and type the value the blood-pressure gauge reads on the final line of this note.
mmHg 100
